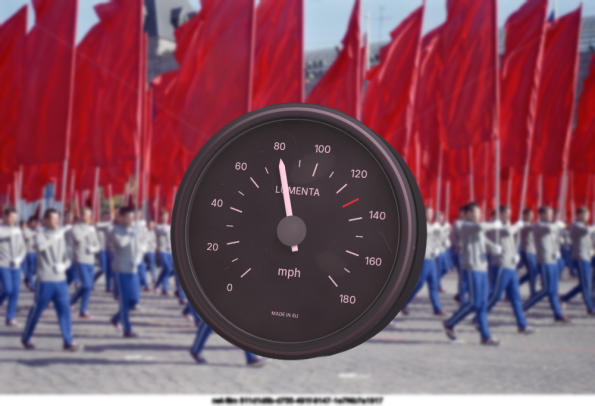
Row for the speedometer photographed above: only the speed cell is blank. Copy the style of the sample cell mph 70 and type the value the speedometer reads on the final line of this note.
mph 80
